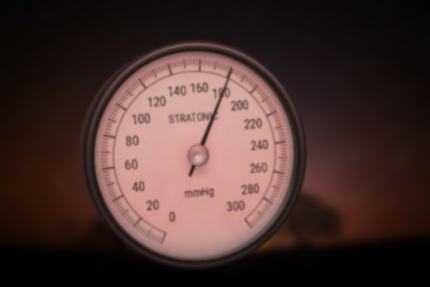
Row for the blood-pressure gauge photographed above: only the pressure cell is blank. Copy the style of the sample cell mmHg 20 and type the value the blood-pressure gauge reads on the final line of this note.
mmHg 180
